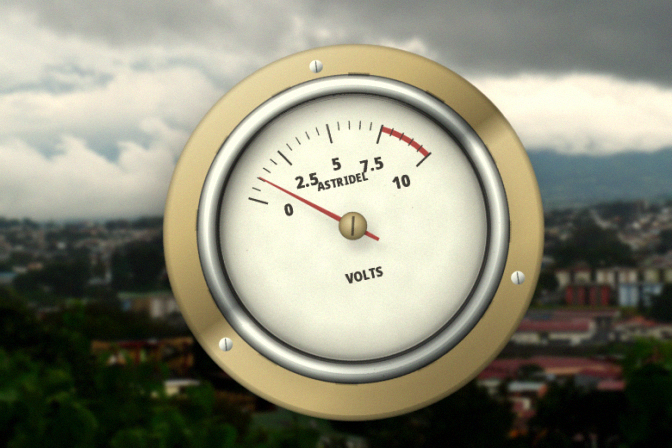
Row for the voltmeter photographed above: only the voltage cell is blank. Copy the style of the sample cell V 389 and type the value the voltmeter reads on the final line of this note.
V 1
